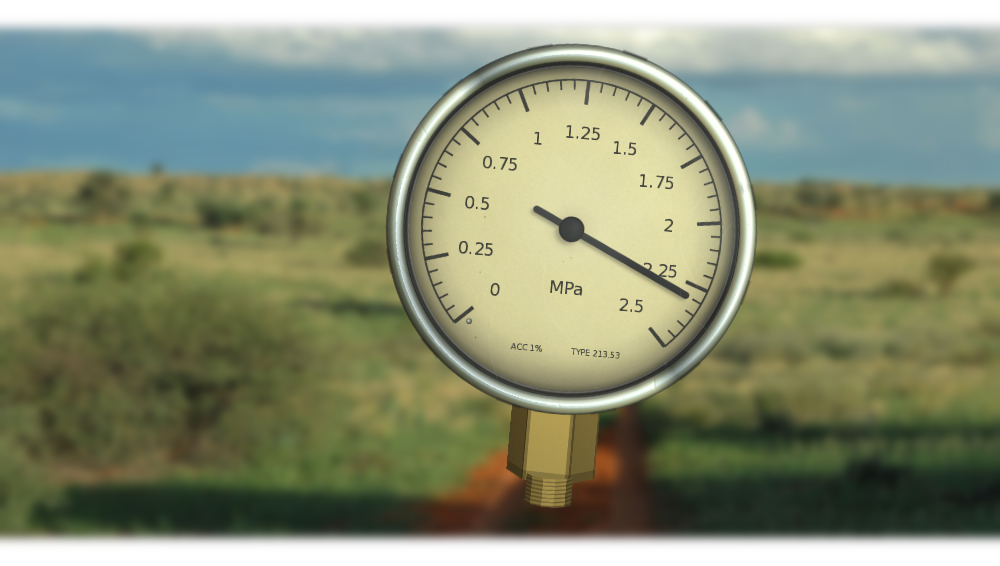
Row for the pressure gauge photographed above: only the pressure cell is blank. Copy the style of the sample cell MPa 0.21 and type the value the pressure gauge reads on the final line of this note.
MPa 2.3
